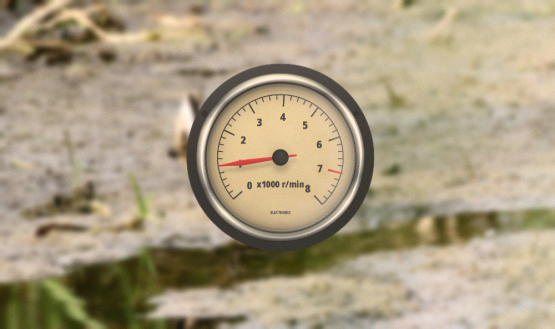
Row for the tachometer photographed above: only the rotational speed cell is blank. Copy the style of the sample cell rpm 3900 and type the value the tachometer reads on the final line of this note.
rpm 1000
